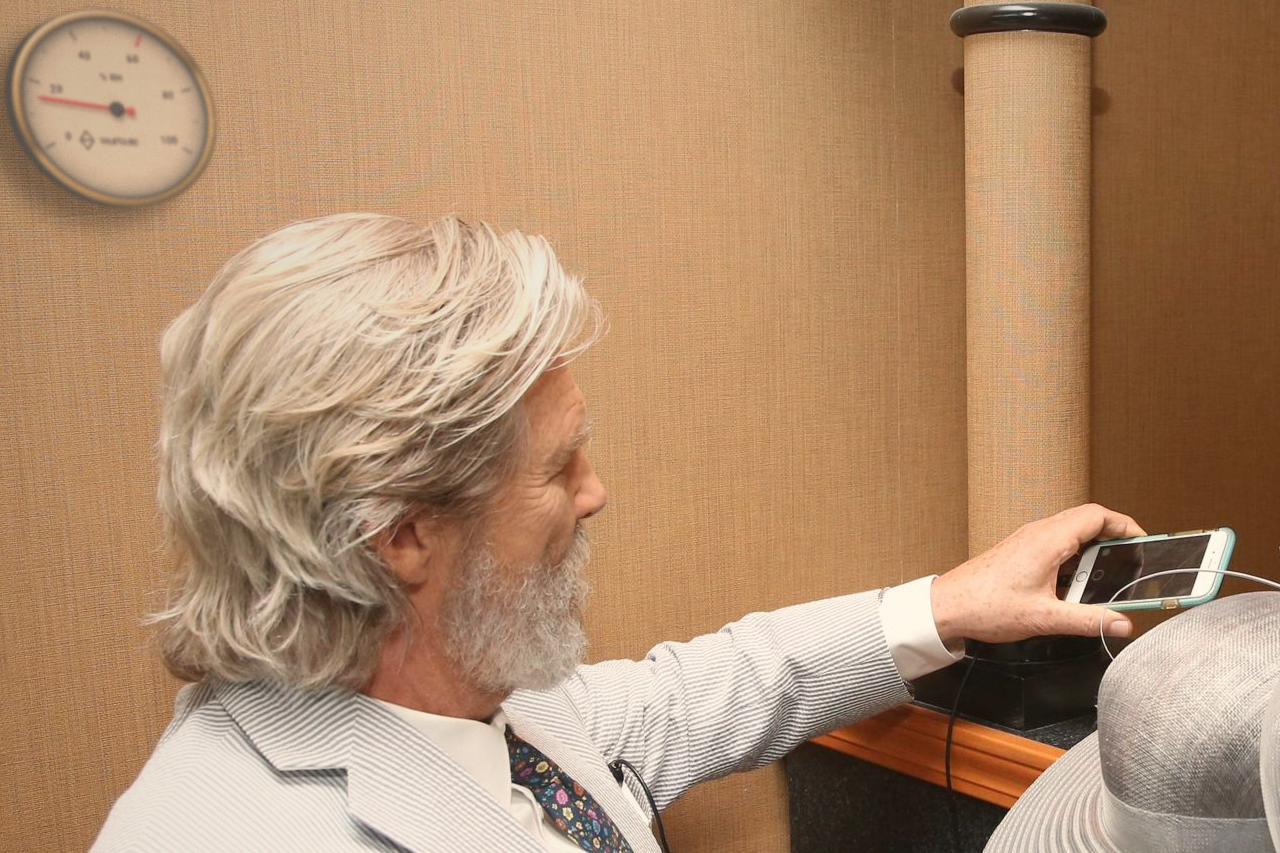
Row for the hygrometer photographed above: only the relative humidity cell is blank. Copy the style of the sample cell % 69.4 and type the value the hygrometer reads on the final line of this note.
% 15
